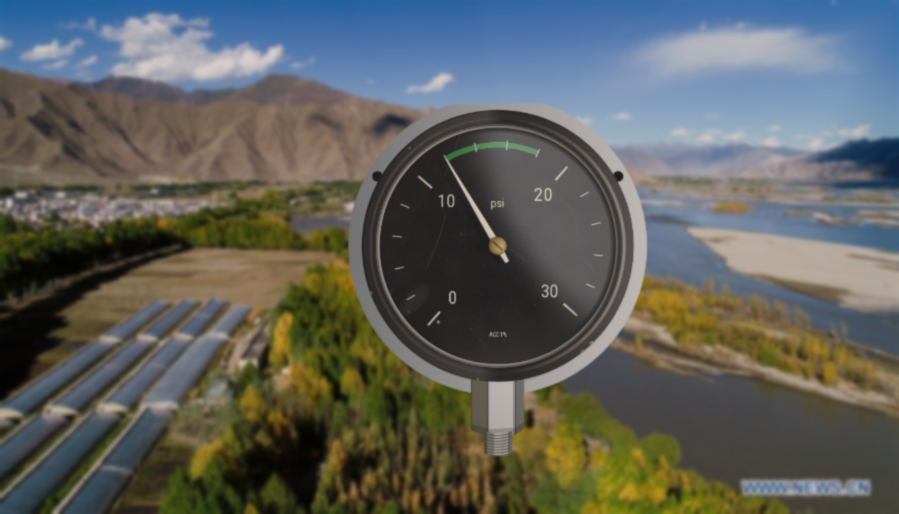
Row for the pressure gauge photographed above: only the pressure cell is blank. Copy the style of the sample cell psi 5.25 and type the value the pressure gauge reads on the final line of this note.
psi 12
